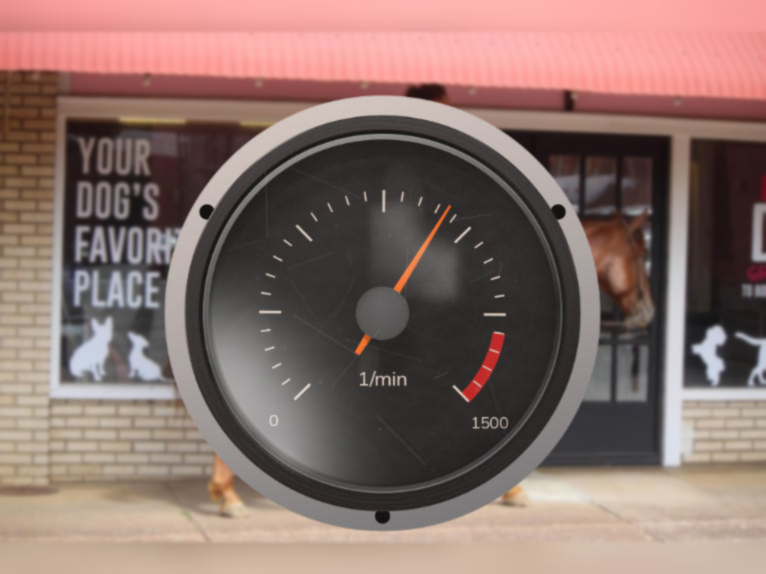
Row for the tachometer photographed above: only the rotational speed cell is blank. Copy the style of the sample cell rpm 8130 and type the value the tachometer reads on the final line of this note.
rpm 925
